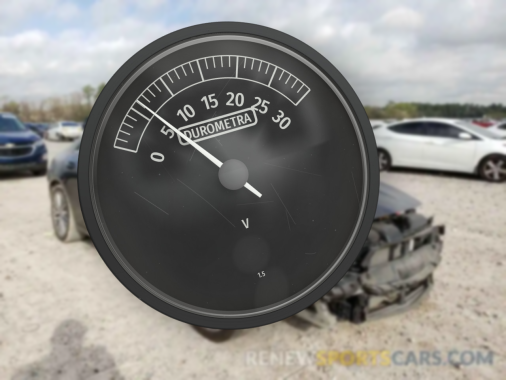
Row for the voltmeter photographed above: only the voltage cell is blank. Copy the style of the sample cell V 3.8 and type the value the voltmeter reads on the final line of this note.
V 6
